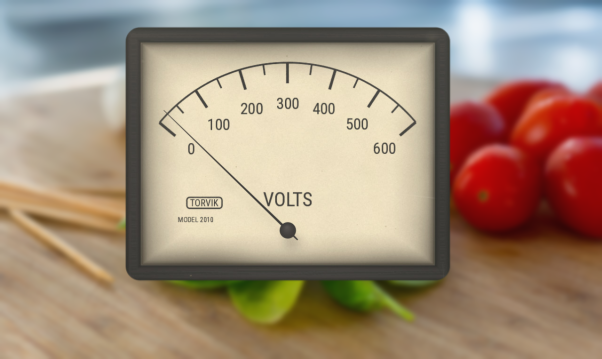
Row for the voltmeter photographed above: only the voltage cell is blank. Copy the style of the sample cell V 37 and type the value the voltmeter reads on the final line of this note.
V 25
